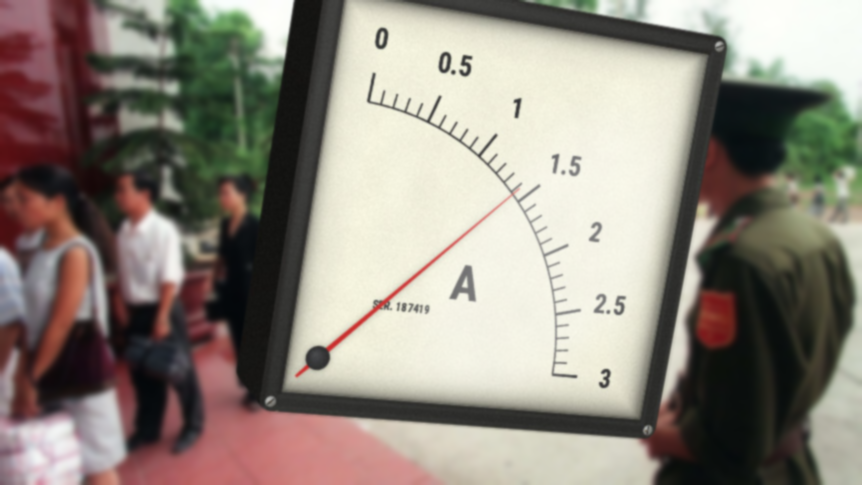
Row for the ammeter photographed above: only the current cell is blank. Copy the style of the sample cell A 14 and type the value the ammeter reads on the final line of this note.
A 1.4
